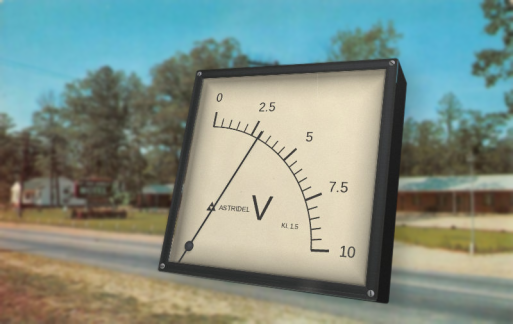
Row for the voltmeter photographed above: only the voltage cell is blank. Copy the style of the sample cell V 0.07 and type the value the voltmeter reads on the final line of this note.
V 3
